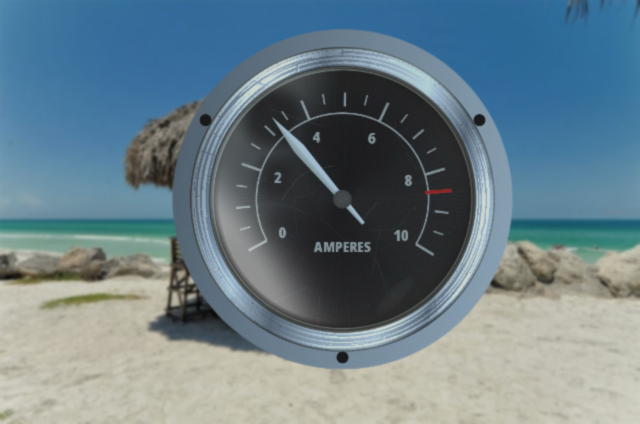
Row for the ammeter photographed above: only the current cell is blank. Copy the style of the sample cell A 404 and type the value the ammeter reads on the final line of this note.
A 3.25
